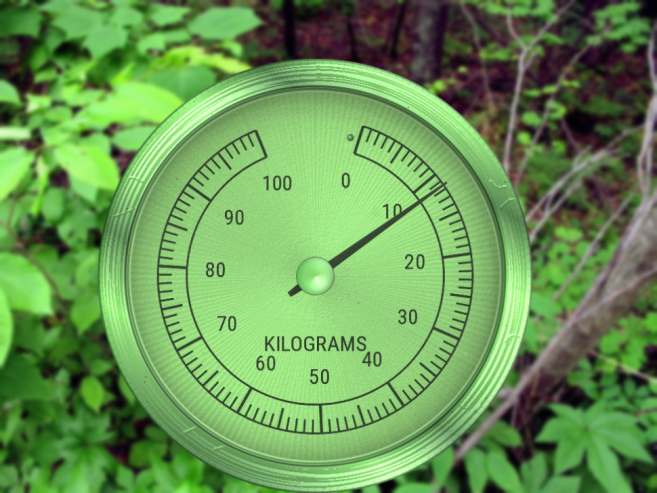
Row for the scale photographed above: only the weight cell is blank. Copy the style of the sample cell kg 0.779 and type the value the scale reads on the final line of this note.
kg 11.5
